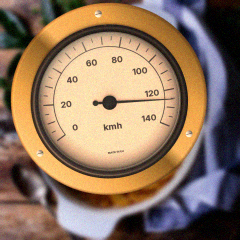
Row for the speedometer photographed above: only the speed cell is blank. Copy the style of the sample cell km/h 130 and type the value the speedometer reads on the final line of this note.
km/h 125
